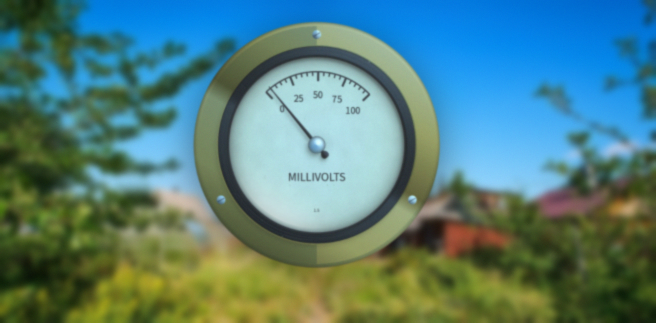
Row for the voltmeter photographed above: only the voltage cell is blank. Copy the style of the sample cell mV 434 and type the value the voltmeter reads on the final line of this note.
mV 5
